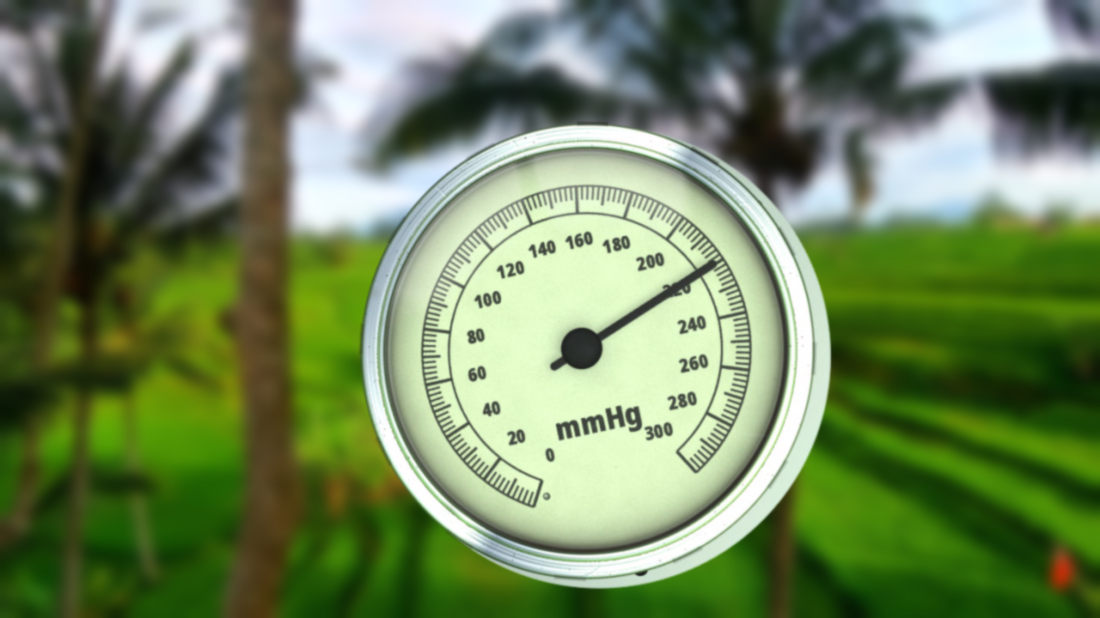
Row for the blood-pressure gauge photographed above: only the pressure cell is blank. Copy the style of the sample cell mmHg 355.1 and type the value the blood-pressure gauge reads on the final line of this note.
mmHg 220
